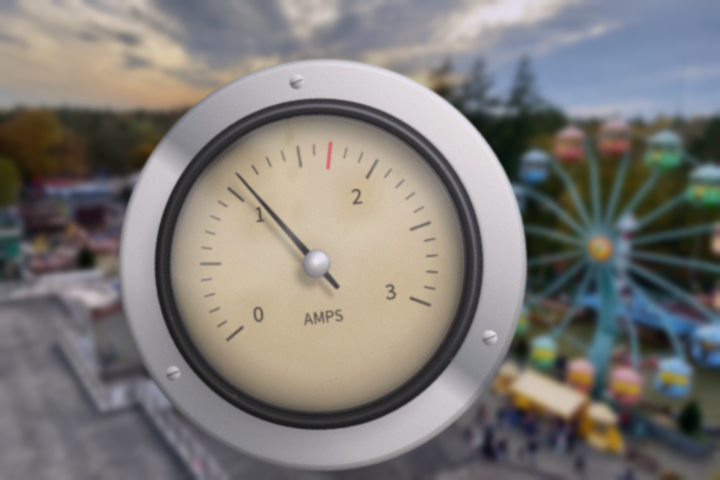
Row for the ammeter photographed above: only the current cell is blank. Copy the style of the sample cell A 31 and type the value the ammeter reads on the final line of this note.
A 1.1
